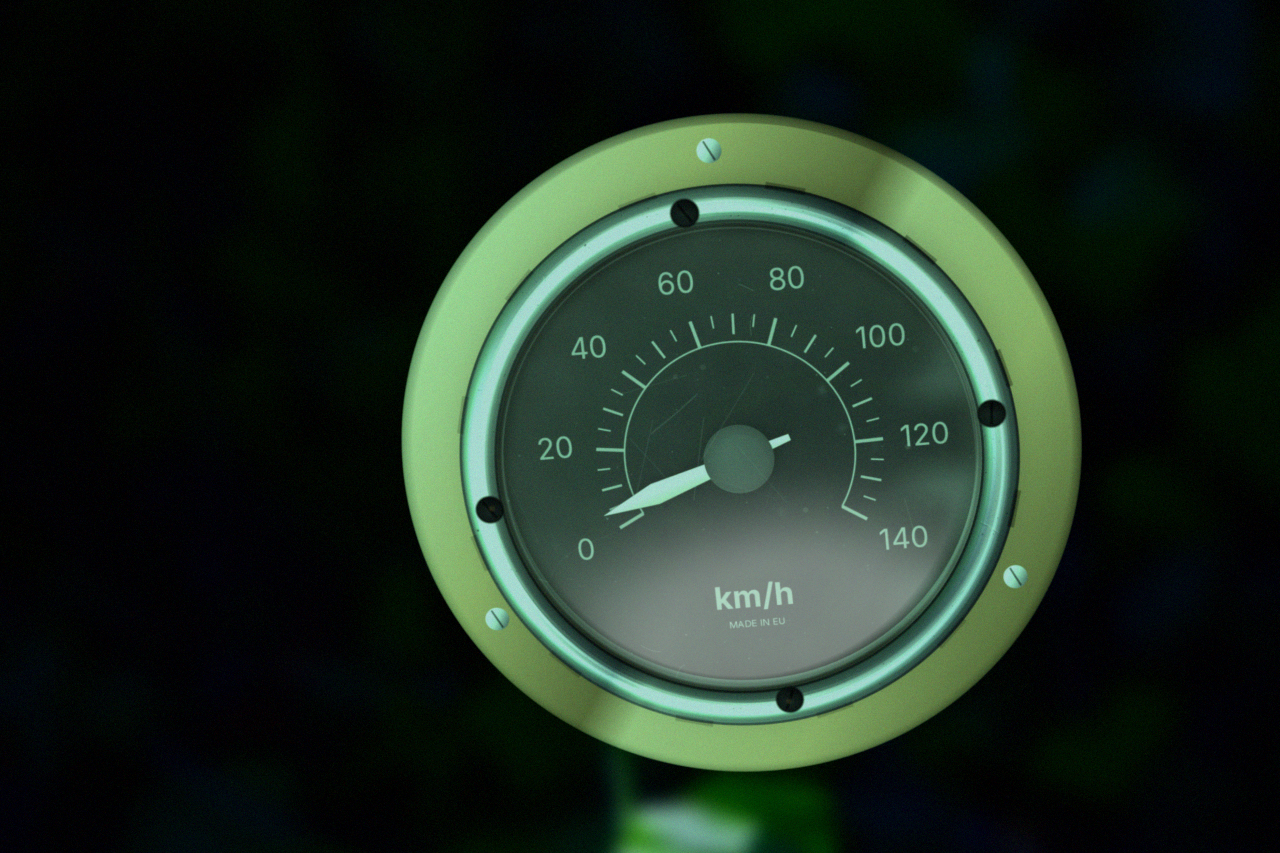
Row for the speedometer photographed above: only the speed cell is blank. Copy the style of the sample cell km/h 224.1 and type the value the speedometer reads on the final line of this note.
km/h 5
